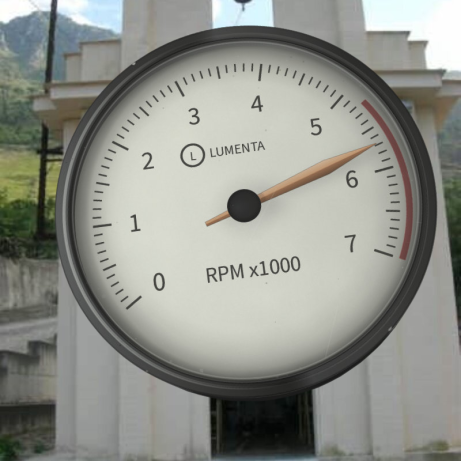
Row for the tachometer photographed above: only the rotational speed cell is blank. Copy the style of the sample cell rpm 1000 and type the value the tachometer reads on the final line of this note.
rpm 5700
